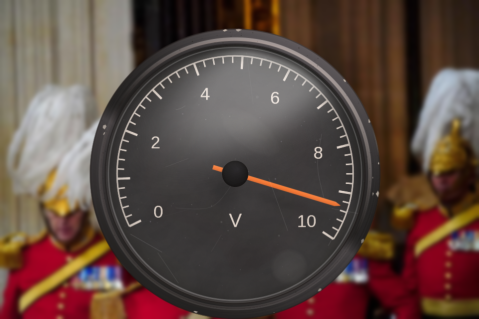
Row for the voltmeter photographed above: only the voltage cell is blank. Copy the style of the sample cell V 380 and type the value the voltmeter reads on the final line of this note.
V 9.3
